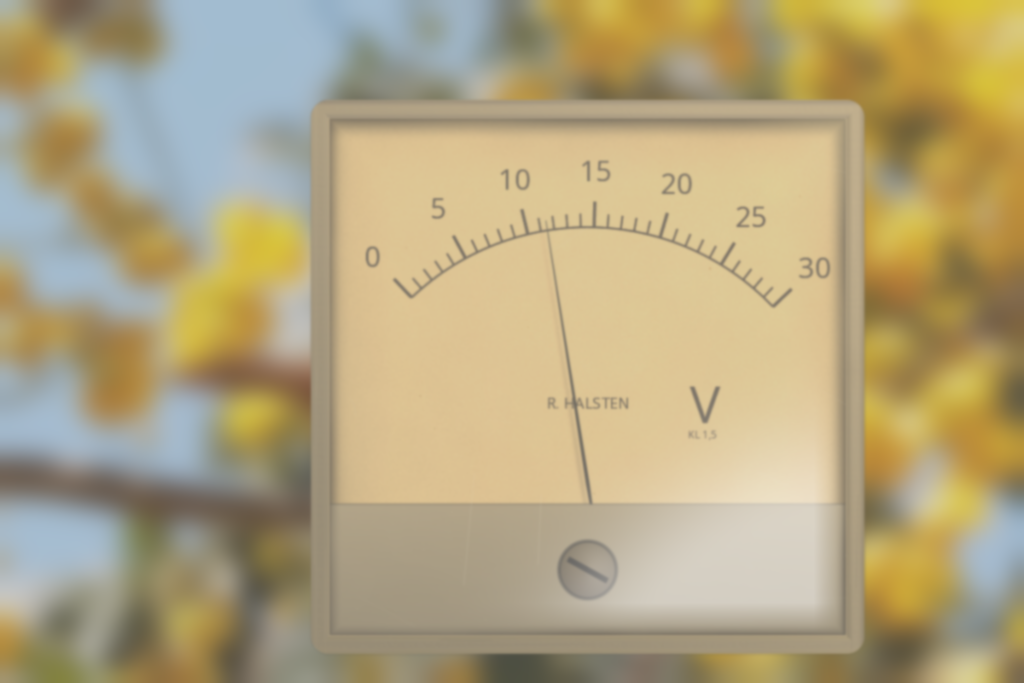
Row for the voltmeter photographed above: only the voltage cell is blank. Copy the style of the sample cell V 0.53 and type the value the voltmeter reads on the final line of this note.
V 11.5
